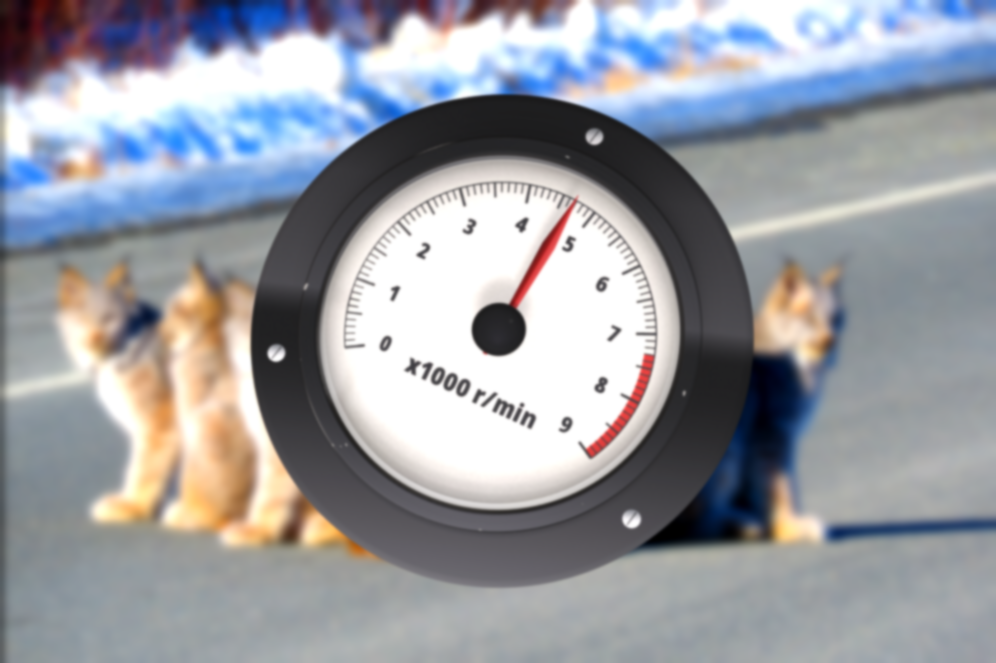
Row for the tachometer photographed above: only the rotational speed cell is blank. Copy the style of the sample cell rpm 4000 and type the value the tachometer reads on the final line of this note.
rpm 4700
